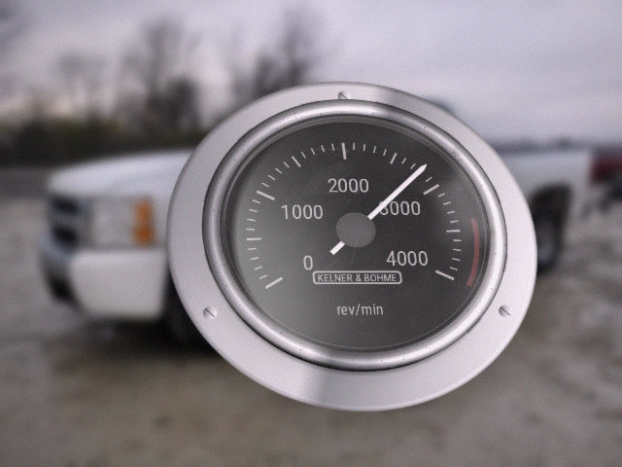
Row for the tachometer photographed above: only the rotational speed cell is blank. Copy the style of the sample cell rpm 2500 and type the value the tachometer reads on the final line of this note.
rpm 2800
